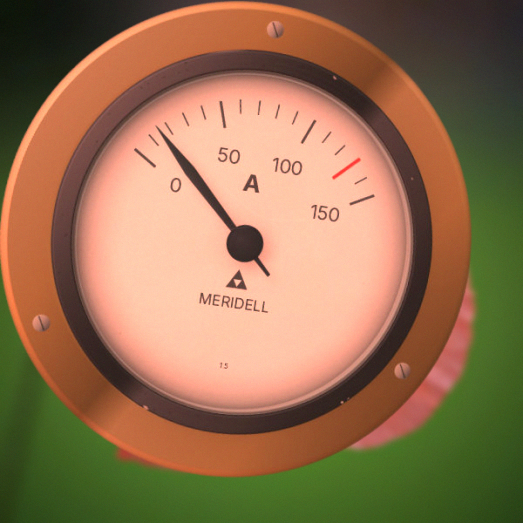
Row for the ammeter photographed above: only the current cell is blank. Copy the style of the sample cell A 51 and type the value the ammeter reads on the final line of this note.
A 15
